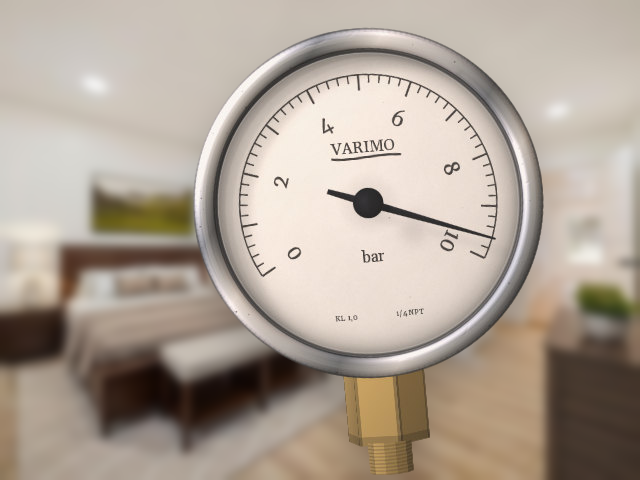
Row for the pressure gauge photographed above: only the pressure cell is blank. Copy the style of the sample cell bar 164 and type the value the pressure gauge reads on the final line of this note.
bar 9.6
